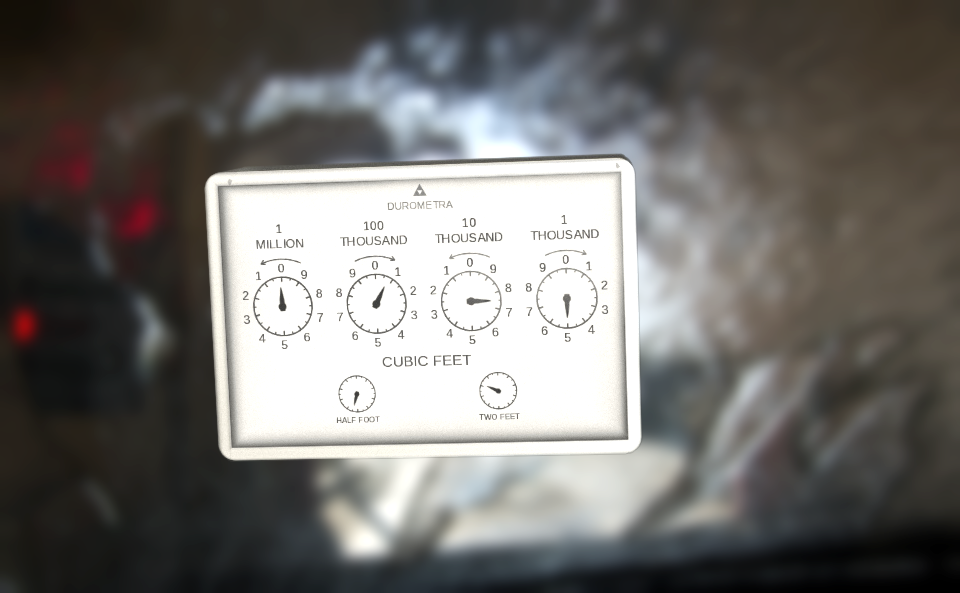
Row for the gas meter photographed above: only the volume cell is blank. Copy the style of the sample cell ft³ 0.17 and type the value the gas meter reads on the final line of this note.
ft³ 7500
